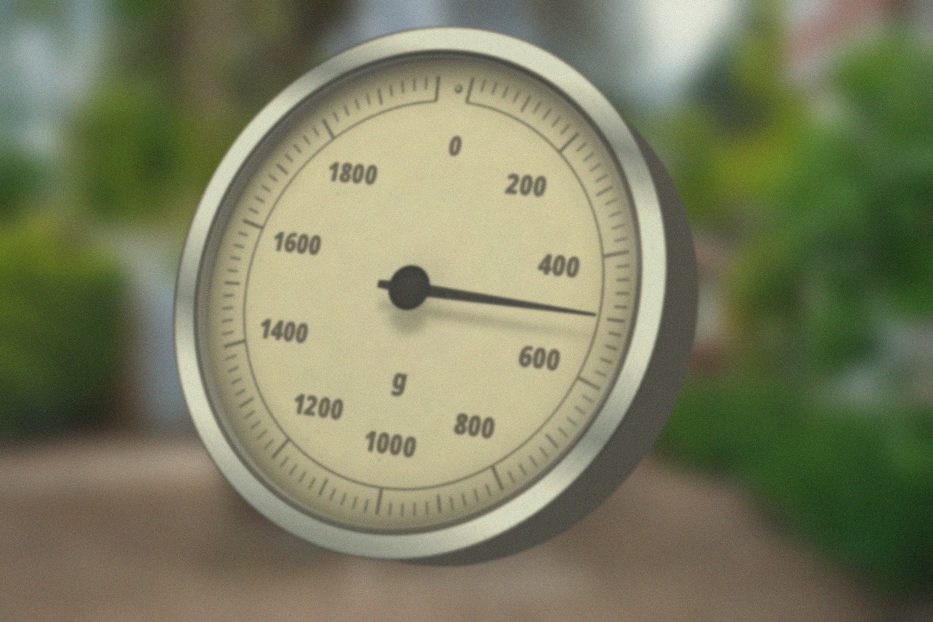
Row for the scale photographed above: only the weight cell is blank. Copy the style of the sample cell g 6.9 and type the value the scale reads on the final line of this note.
g 500
